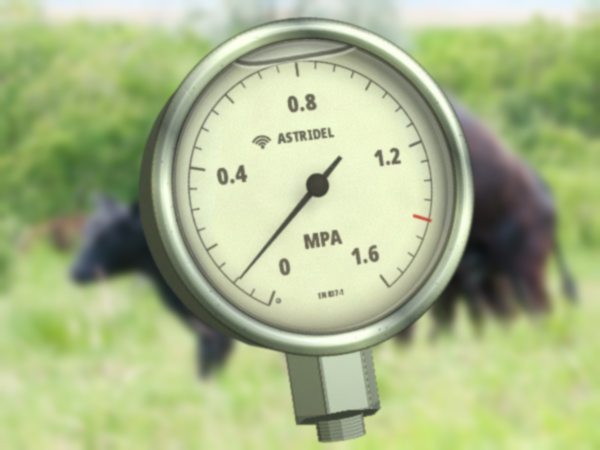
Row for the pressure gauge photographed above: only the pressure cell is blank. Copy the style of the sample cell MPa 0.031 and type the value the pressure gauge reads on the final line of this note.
MPa 0.1
